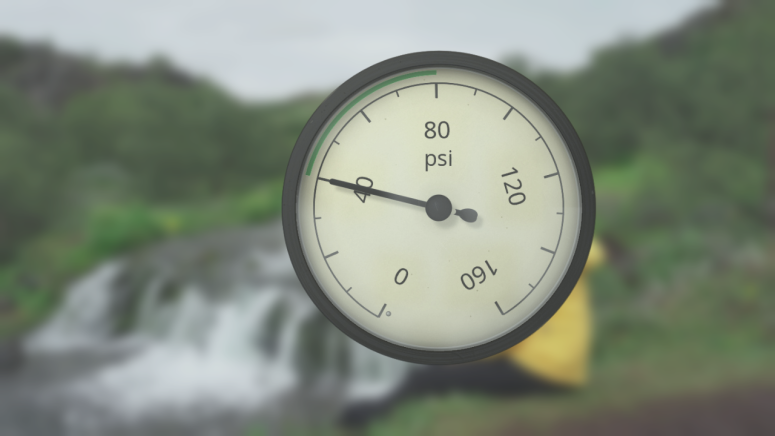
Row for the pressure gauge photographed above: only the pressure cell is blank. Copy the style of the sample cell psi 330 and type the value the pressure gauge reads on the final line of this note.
psi 40
